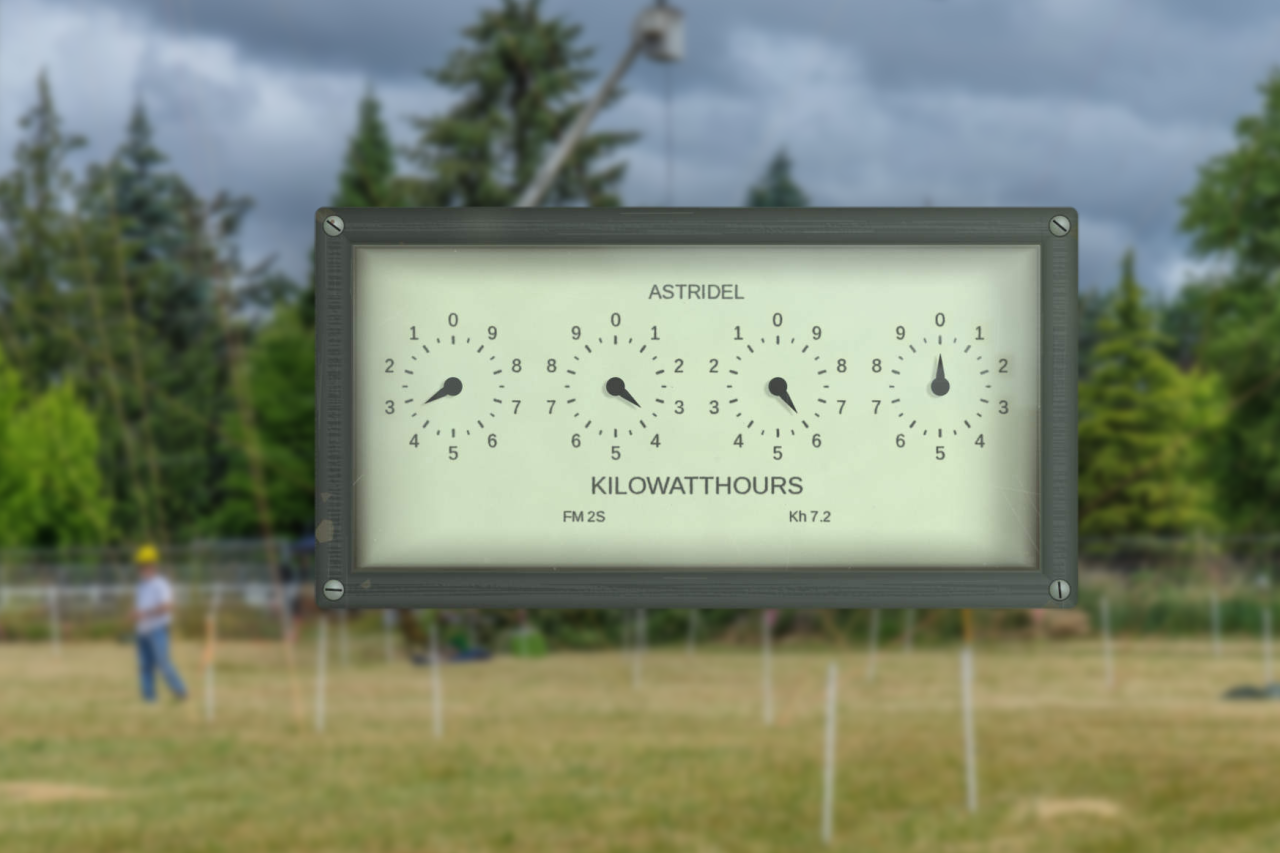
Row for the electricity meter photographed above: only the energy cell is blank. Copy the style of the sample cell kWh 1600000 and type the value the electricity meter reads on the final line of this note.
kWh 3360
